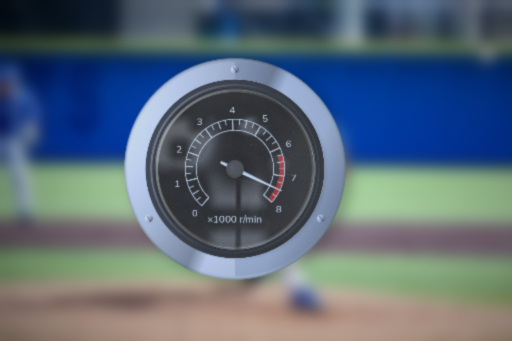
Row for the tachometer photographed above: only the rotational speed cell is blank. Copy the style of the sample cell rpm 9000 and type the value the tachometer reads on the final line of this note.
rpm 7500
